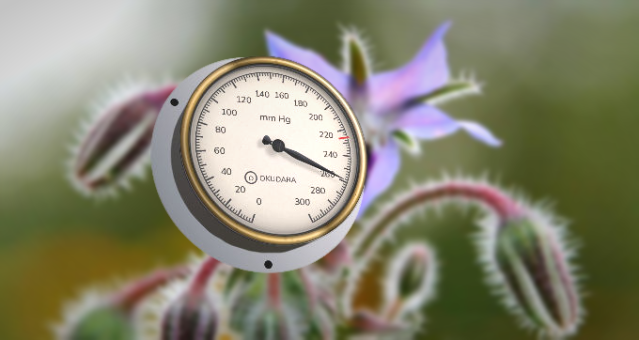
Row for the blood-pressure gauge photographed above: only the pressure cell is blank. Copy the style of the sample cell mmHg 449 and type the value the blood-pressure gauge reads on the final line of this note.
mmHg 260
